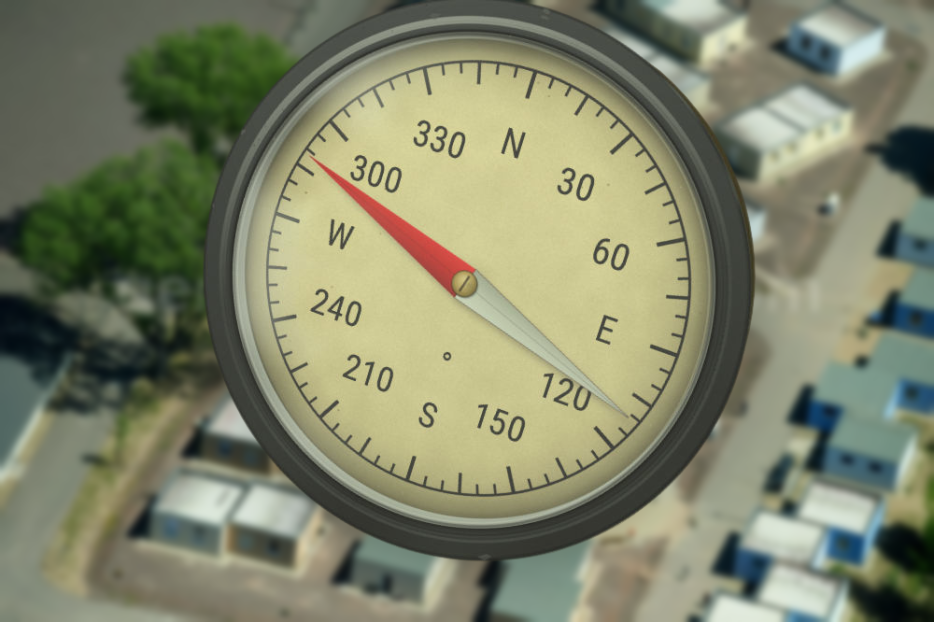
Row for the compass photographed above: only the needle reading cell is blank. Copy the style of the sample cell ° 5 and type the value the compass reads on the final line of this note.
° 290
